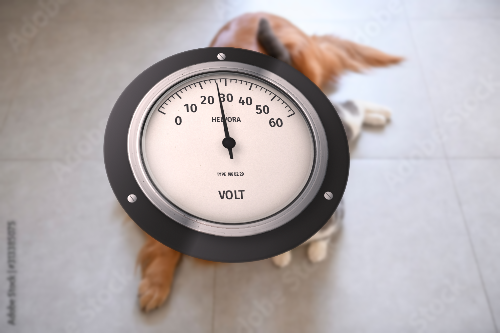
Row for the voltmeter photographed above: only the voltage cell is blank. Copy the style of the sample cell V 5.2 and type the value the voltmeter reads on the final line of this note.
V 26
